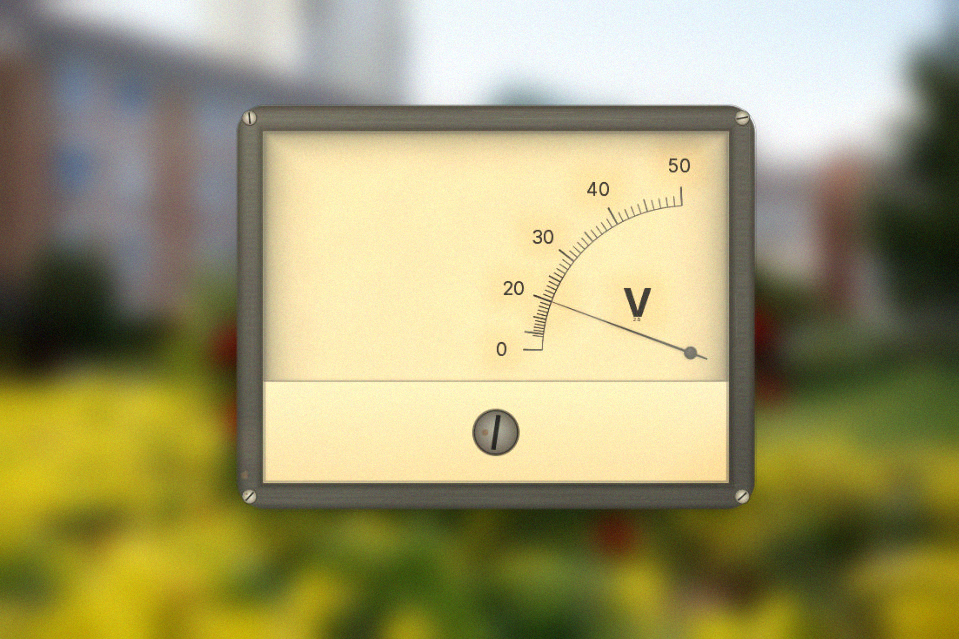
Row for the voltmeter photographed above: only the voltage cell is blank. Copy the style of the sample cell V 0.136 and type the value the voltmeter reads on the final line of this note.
V 20
